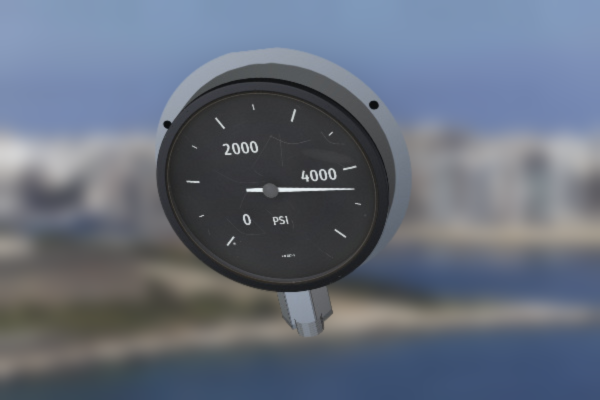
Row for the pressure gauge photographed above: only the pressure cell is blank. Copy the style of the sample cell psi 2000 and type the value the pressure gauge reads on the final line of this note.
psi 4250
